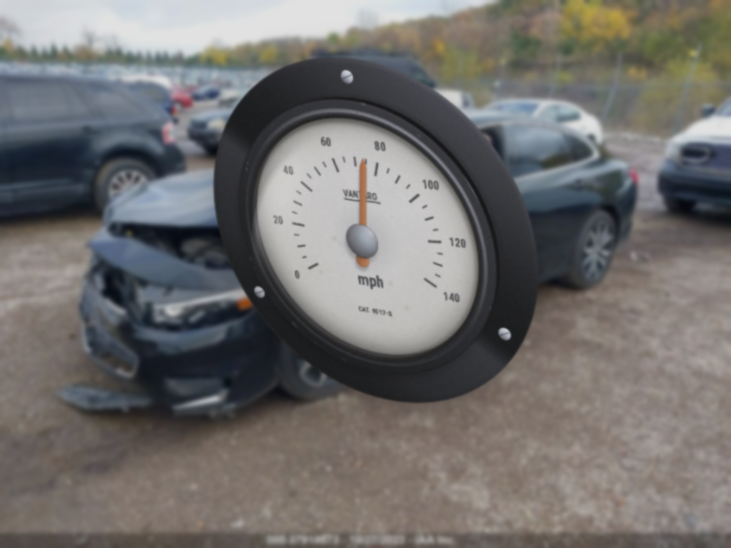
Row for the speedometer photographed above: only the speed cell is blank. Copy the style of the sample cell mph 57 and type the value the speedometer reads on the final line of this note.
mph 75
